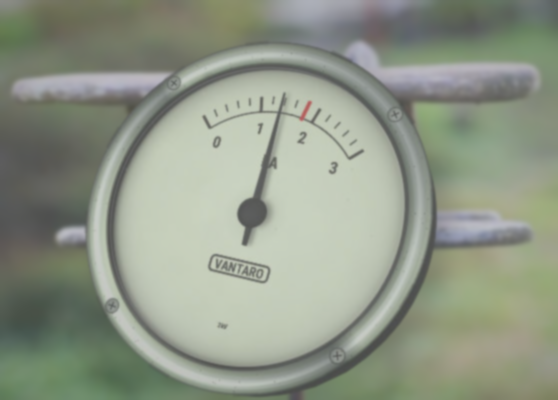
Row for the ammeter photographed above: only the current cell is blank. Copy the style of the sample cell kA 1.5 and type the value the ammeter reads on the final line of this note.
kA 1.4
